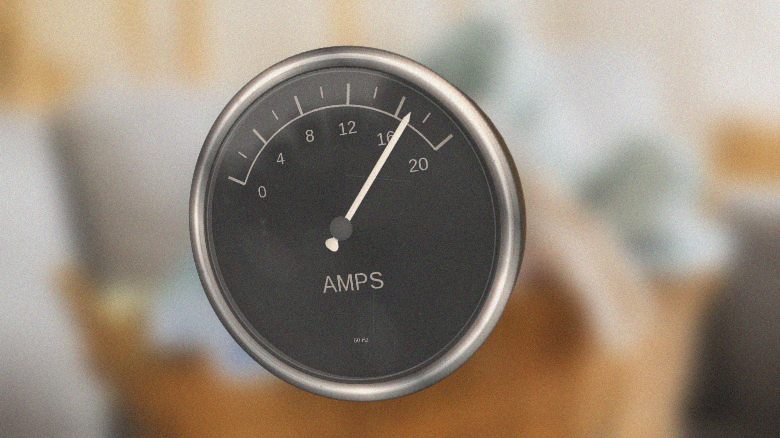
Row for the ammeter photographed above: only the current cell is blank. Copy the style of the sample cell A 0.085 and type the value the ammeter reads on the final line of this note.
A 17
